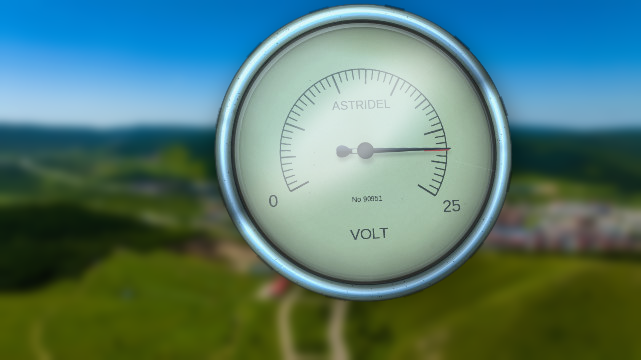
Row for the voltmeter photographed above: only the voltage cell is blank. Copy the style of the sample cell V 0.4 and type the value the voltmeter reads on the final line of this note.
V 21.5
